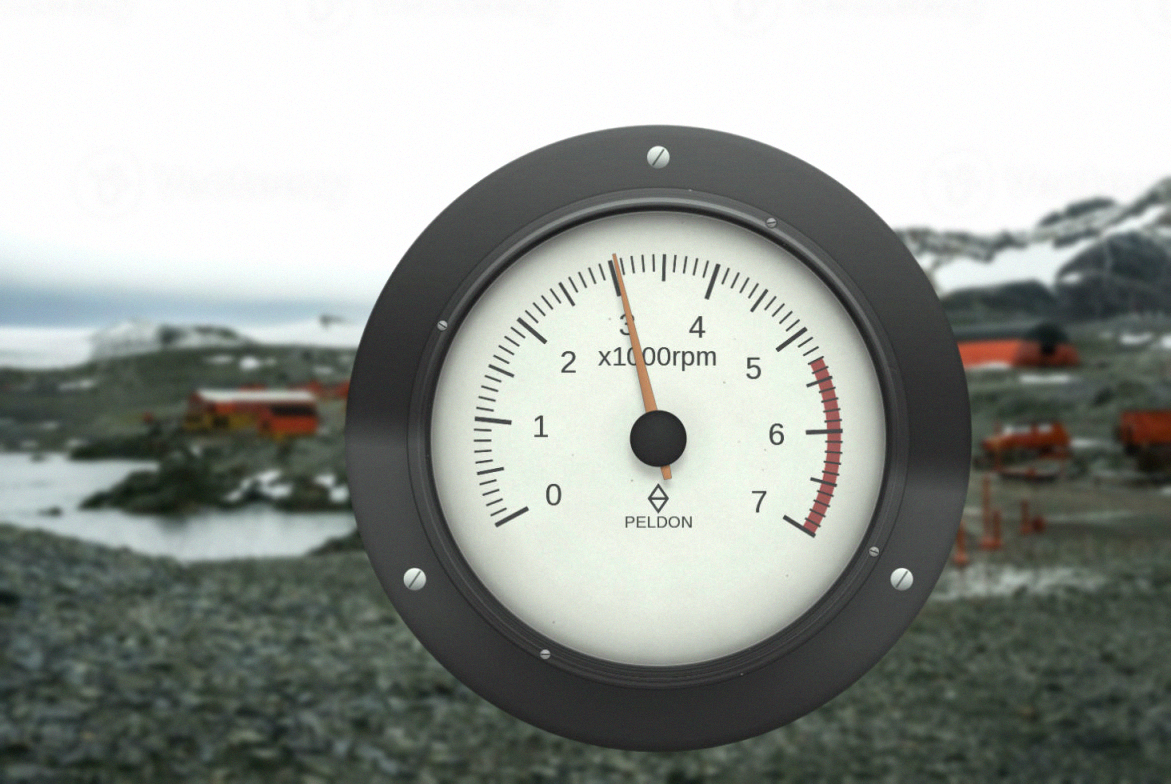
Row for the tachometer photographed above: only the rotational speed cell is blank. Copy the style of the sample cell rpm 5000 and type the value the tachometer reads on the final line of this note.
rpm 3050
